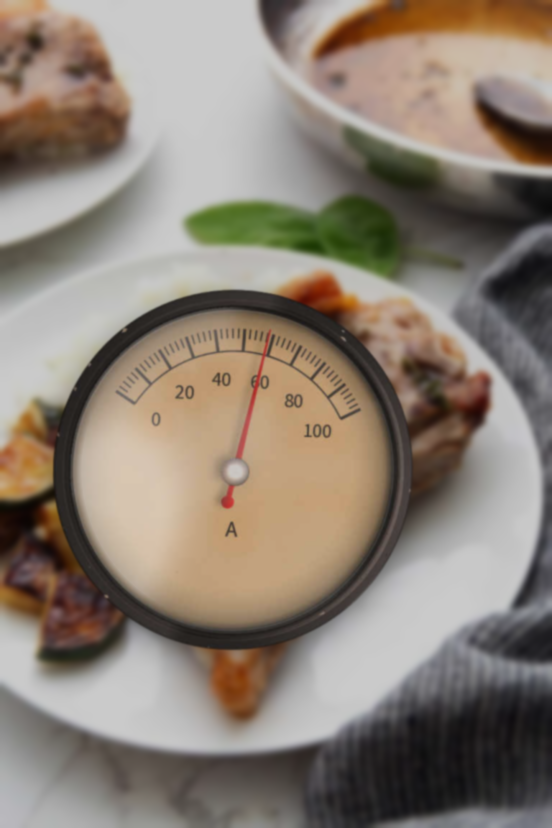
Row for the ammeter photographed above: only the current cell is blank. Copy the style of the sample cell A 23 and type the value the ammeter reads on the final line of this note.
A 58
